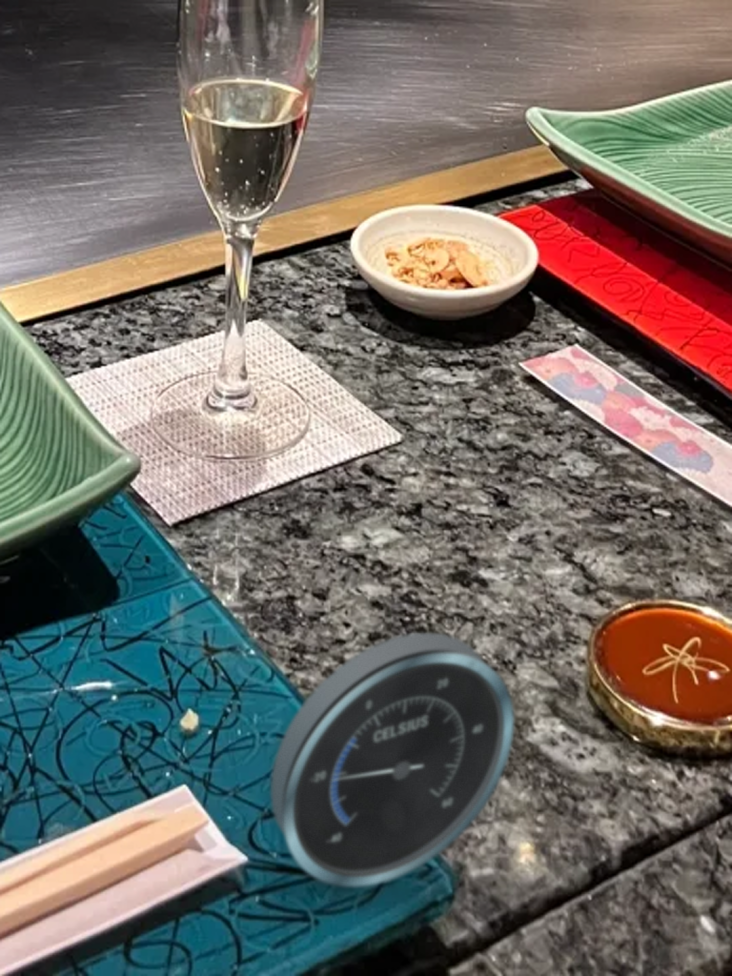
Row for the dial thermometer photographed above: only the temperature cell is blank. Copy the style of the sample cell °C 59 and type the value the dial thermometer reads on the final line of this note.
°C -20
